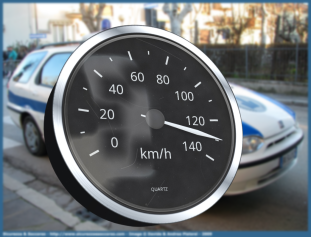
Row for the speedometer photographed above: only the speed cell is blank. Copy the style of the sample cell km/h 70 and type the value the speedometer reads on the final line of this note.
km/h 130
